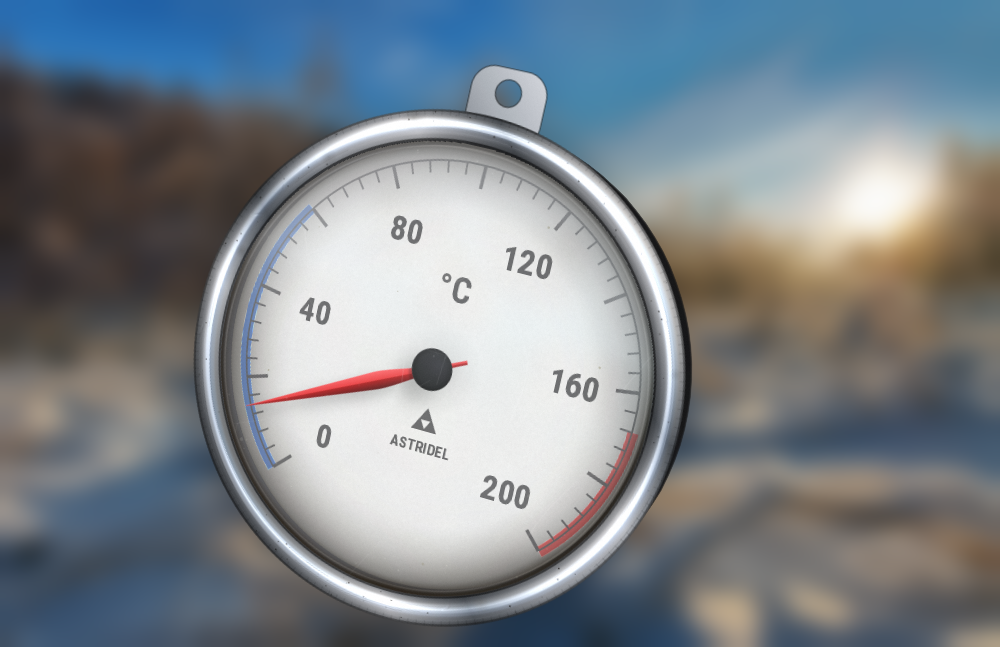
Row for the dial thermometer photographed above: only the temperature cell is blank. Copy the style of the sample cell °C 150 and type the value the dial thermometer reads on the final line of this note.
°C 14
